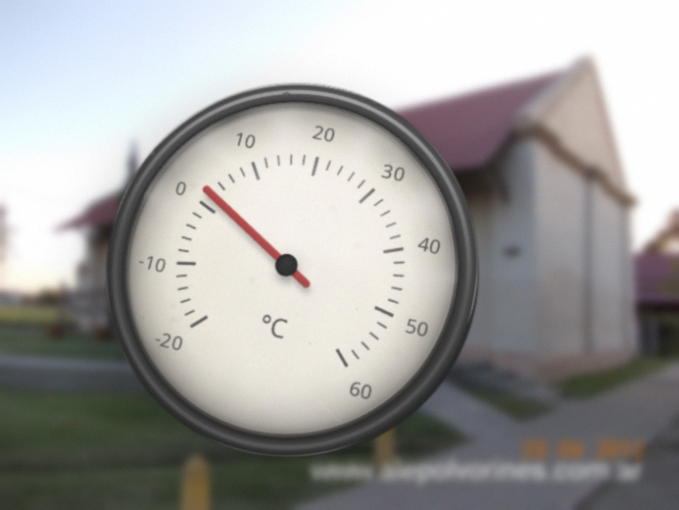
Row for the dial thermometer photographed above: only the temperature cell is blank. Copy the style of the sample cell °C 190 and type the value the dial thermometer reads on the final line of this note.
°C 2
